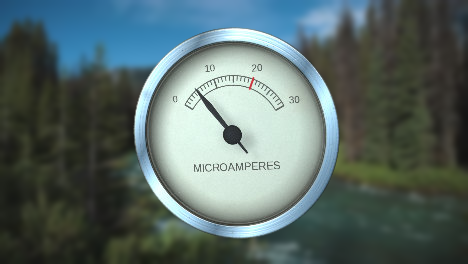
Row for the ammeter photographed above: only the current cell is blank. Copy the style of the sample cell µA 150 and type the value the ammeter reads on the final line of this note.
µA 5
